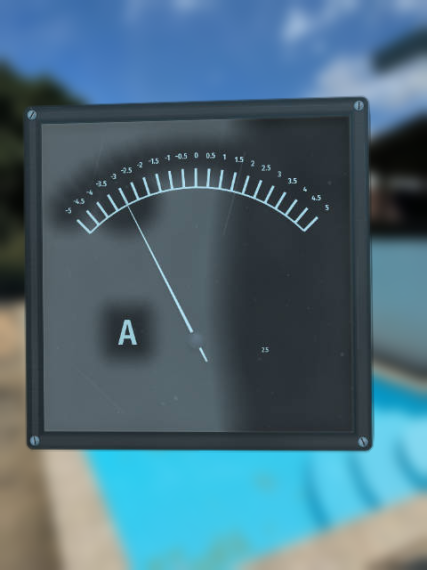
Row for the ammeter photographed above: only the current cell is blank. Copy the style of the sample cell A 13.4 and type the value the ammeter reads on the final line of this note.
A -3
